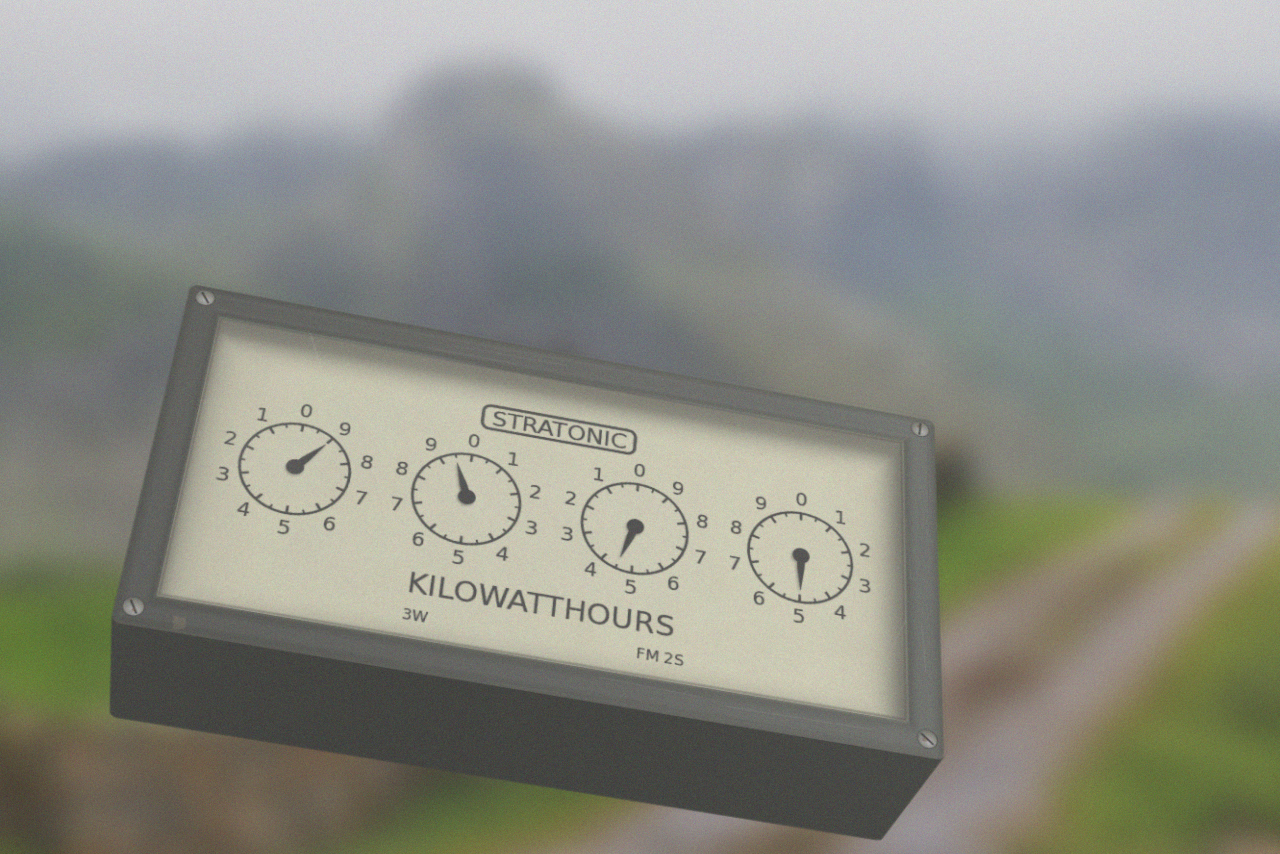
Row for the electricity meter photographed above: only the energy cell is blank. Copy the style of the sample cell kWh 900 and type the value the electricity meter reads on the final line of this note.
kWh 8945
